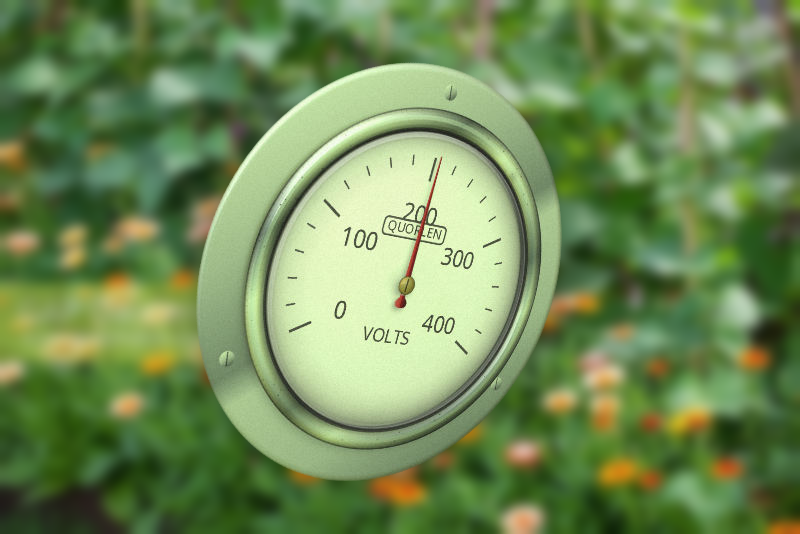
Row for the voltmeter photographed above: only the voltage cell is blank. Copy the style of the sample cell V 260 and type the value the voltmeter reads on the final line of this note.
V 200
